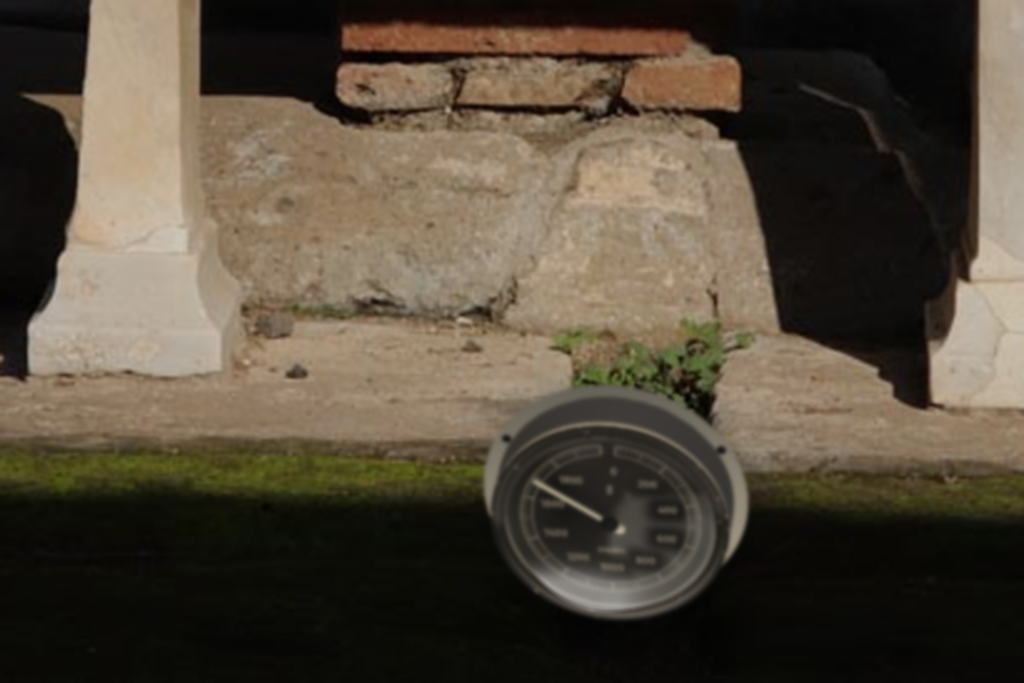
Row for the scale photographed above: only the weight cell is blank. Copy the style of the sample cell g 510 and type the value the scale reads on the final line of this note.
g 1700
